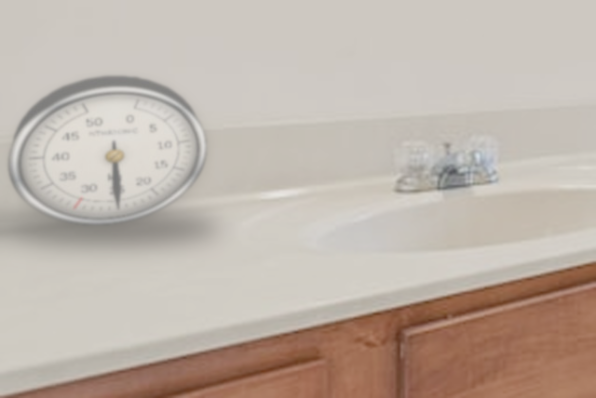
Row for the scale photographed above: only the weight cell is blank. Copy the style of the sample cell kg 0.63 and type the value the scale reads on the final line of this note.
kg 25
